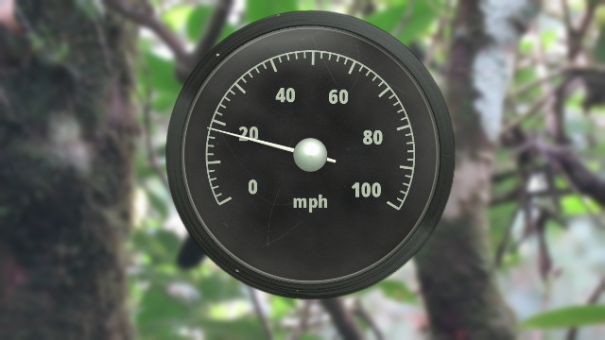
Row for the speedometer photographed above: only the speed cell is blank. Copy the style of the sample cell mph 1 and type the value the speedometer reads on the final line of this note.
mph 18
